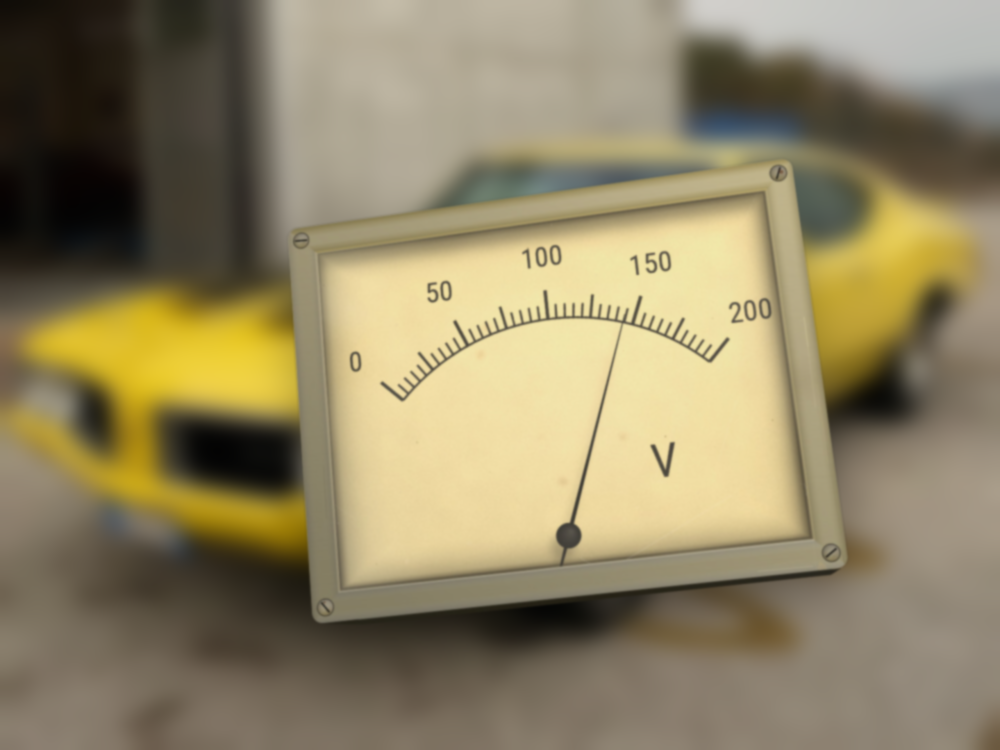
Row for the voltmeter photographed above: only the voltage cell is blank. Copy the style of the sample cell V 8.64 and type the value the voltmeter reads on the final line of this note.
V 145
